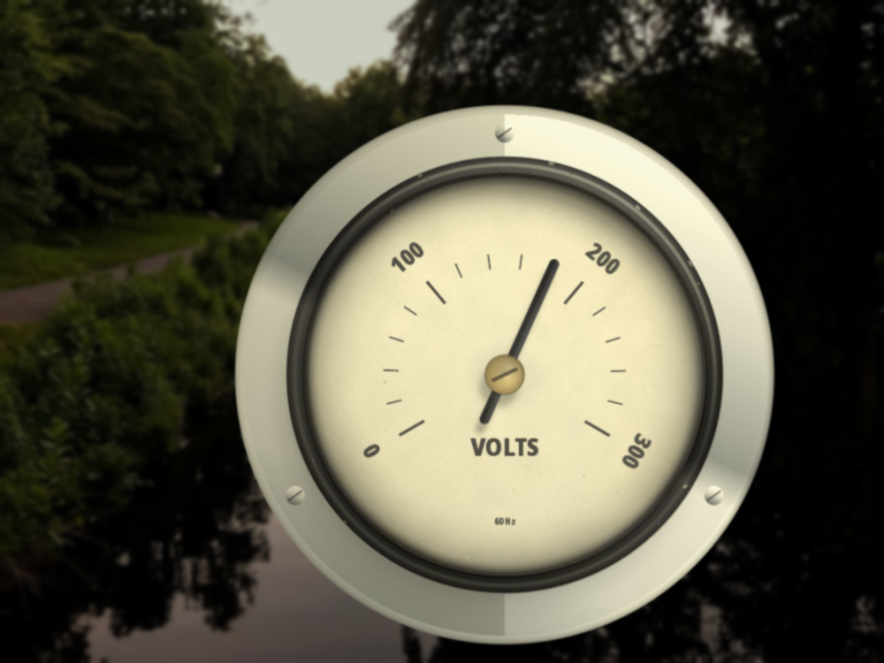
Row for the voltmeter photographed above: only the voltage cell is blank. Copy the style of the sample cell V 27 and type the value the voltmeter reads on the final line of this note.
V 180
